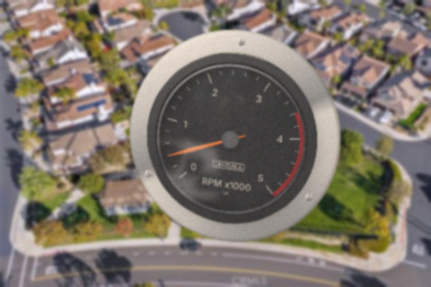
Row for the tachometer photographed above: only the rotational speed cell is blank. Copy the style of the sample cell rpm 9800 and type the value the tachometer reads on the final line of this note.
rpm 400
